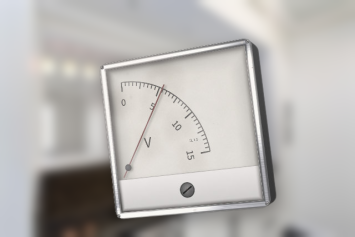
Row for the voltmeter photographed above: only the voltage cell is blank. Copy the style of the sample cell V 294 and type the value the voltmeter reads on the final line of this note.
V 5.5
